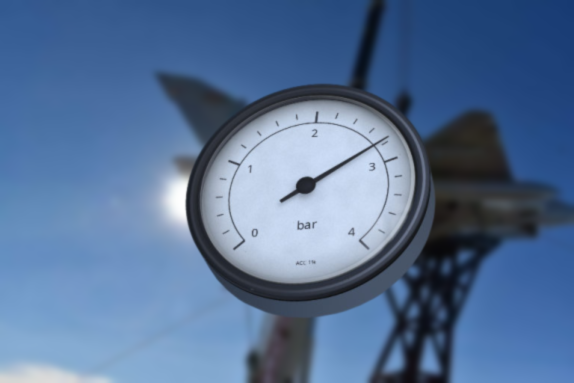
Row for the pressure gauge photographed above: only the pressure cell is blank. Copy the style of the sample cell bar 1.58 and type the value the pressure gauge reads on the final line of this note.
bar 2.8
